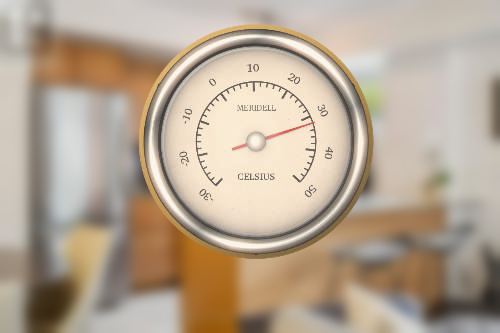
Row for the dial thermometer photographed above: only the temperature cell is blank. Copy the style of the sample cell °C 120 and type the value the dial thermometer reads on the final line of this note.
°C 32
